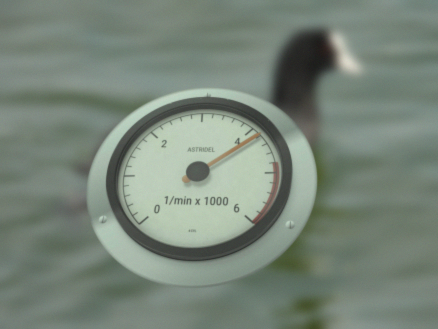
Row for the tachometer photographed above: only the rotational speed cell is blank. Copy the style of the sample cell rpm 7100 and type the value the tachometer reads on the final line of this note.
rpm 4200
